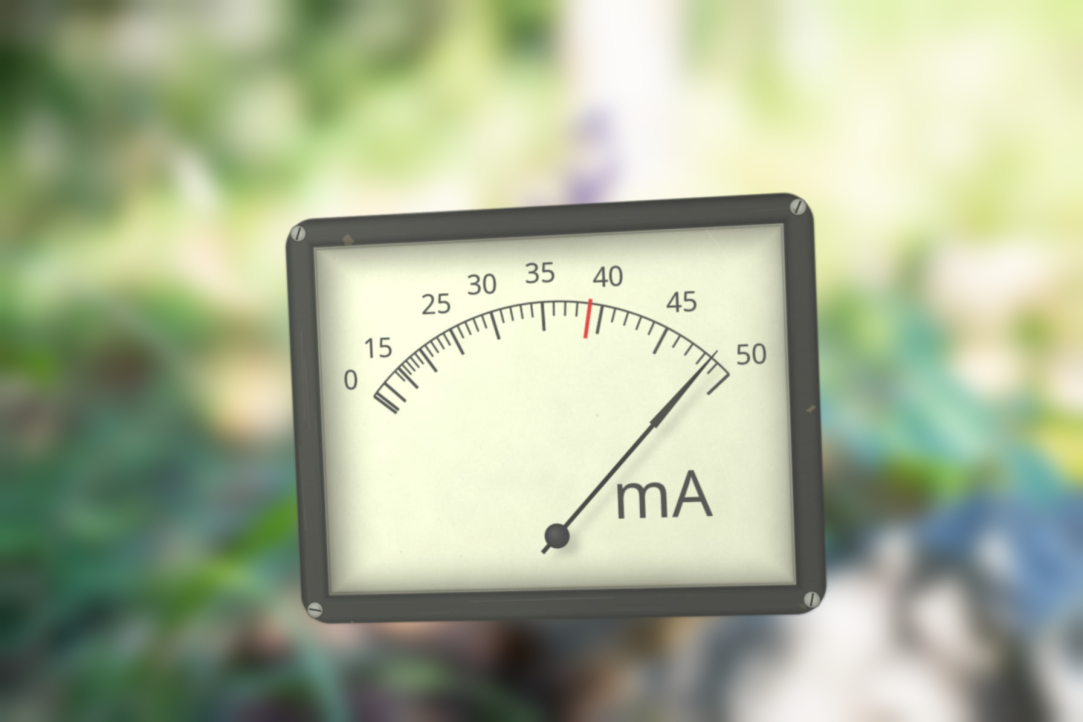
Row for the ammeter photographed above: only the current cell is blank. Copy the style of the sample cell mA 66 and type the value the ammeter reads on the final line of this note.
mA 48.5
